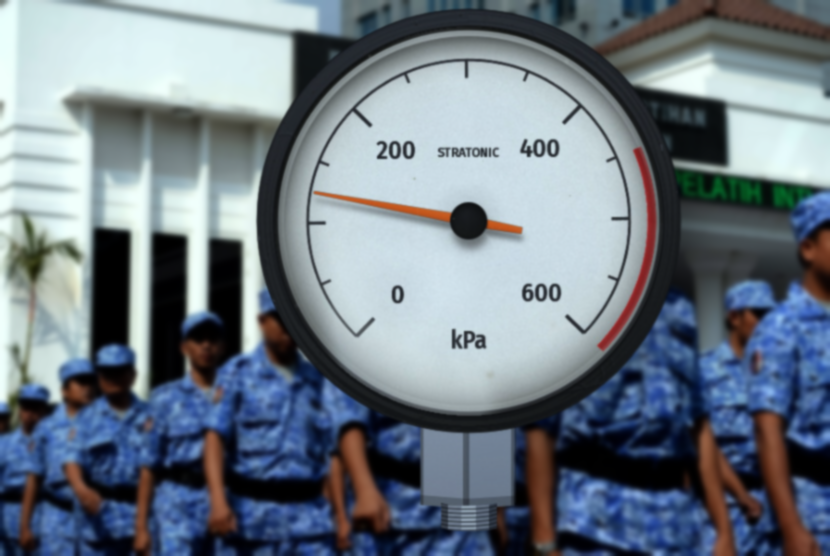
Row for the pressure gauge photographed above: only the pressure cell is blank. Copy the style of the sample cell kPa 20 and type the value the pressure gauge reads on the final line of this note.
kPa 125
